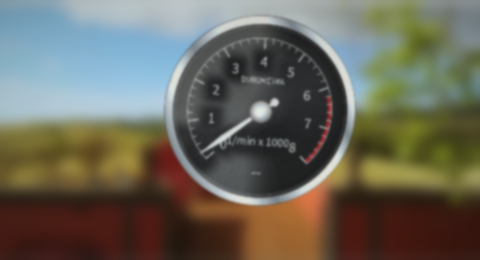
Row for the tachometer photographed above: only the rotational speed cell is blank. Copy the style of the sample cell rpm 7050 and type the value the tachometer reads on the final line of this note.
rpm 200
